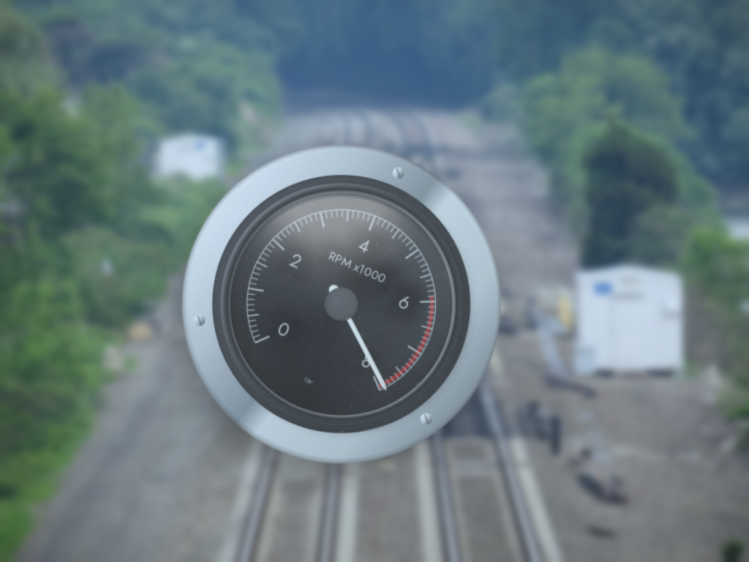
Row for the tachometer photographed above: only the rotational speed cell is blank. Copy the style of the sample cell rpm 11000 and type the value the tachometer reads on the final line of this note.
rpm 7900
